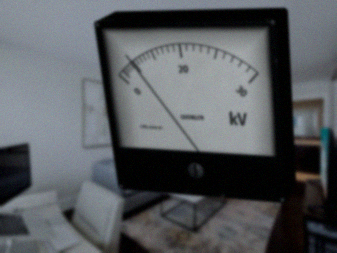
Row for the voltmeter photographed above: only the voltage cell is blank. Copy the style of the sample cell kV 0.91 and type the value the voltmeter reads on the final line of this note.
kV 10
